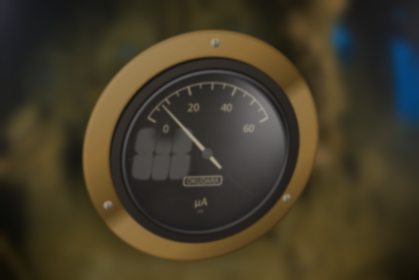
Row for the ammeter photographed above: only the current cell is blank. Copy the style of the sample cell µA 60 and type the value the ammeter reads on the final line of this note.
µA 7.5
